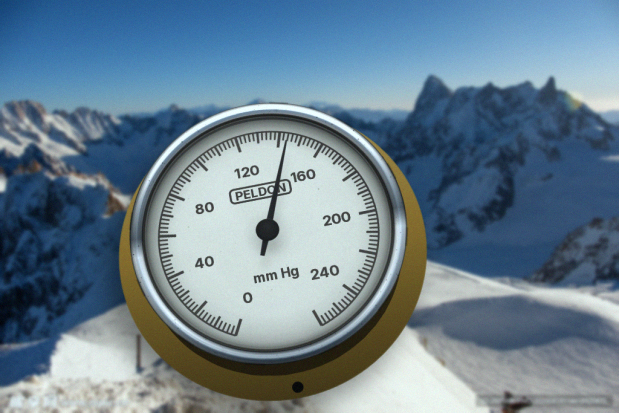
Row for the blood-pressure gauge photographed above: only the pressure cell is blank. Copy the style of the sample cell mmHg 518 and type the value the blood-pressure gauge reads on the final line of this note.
mmHg 144
